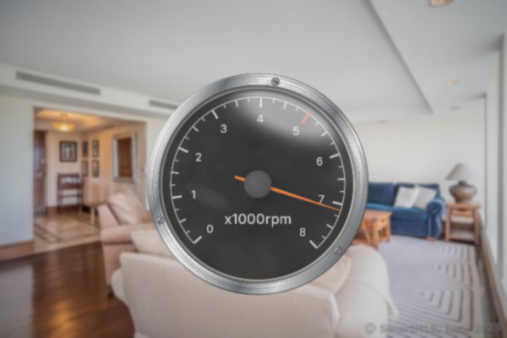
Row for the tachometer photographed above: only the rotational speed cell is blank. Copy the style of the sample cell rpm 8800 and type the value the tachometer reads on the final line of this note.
rpm 7125
